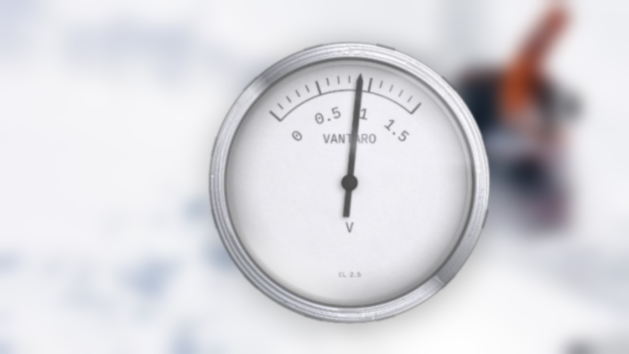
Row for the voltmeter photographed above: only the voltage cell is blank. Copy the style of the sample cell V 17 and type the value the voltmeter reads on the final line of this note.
V 0.9
